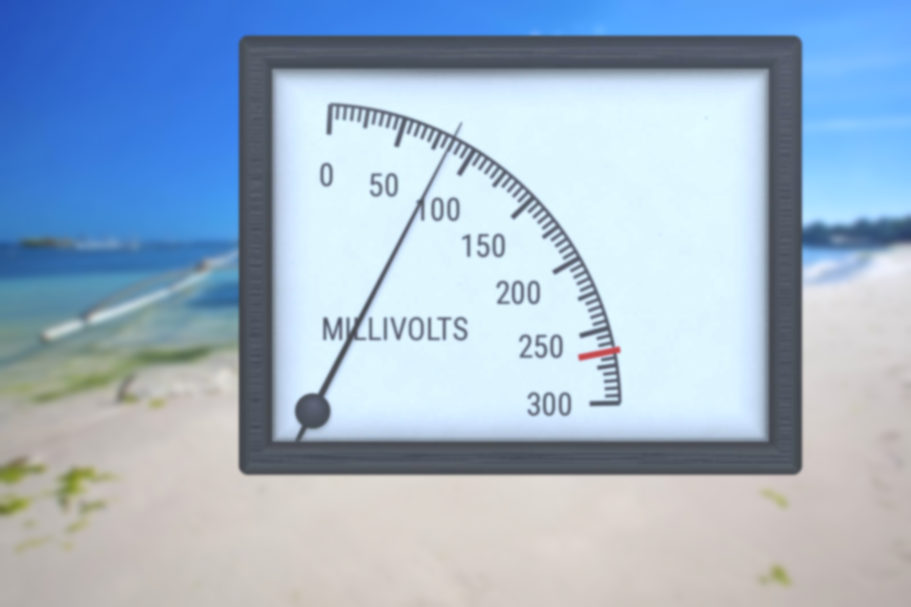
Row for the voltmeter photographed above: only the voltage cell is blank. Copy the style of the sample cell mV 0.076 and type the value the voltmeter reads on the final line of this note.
mV 85
